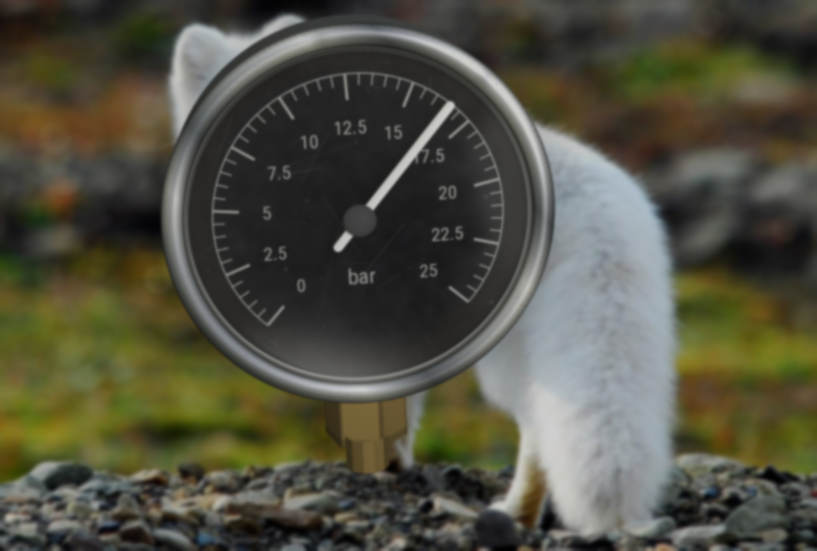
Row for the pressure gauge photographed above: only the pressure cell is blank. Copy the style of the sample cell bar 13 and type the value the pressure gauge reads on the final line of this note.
bar 16.5
